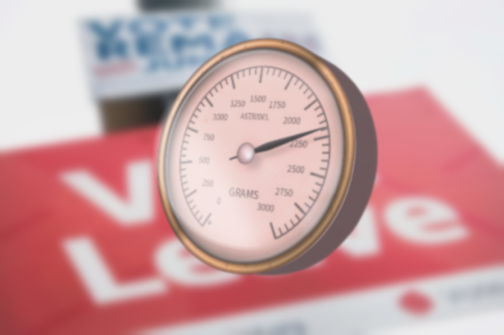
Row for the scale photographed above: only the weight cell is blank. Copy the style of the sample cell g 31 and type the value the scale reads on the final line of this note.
g 2200
